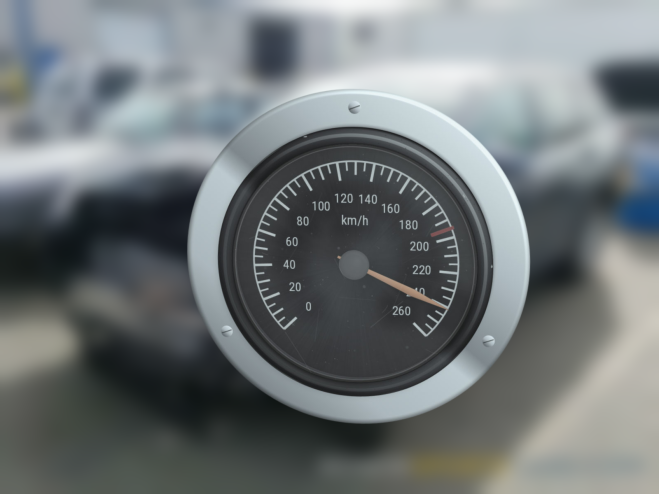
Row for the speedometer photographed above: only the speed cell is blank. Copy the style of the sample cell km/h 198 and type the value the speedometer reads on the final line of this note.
km/h 240
